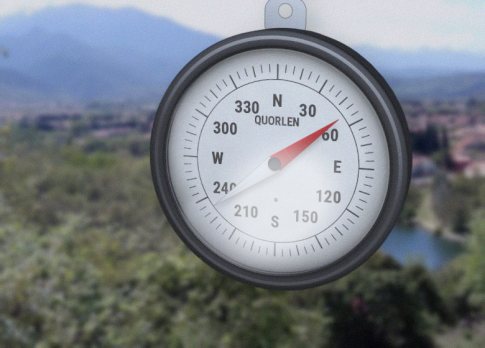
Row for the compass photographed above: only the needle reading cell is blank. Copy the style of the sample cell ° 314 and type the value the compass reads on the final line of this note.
° 52.5
